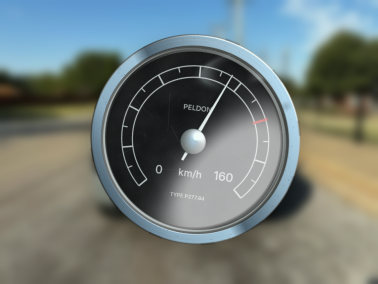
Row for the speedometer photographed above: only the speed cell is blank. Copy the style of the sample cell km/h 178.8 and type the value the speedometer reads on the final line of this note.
km/h 95
